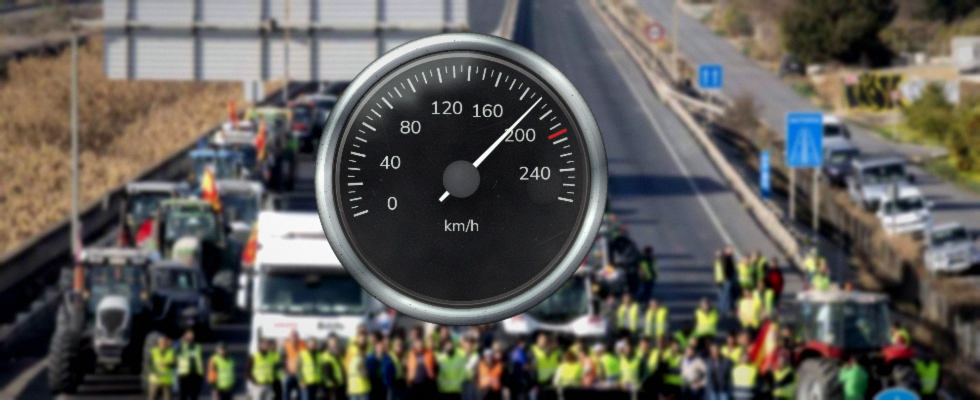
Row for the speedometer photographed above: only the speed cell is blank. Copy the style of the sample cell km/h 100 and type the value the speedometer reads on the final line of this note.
km/h 190
